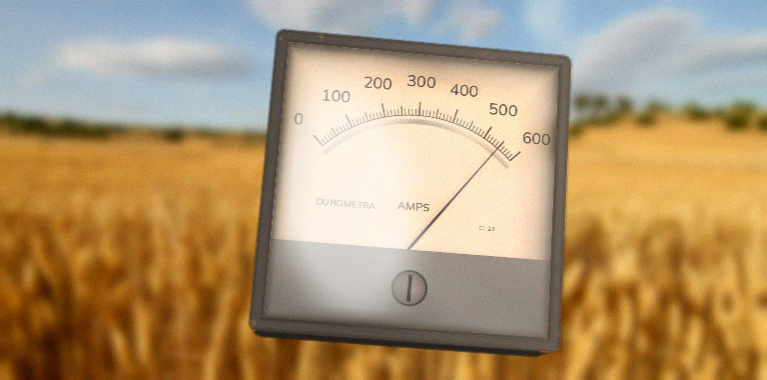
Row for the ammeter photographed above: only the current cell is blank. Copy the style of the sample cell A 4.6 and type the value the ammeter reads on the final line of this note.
A 550
